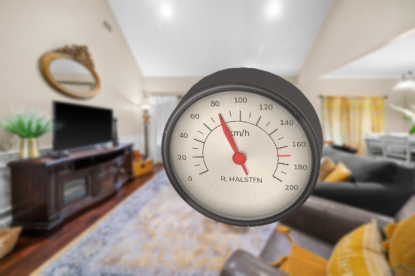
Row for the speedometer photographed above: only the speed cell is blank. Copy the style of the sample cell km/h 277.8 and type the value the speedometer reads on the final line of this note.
km/h 80
